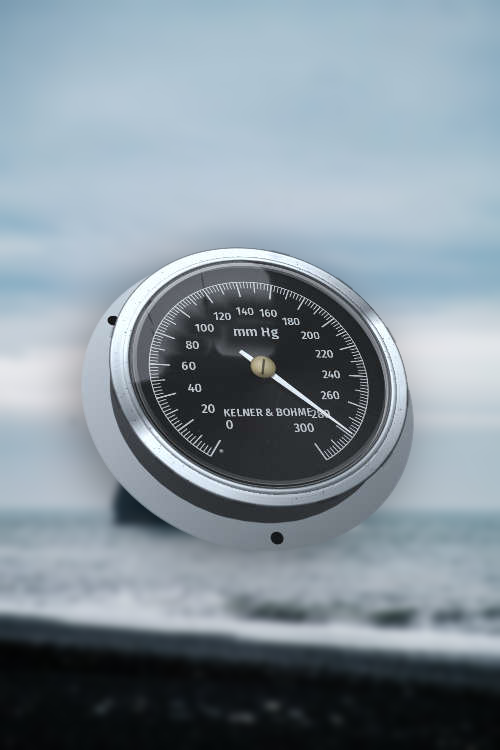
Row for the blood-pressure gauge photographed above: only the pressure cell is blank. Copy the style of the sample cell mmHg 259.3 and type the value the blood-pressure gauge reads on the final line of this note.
mmHg 280
